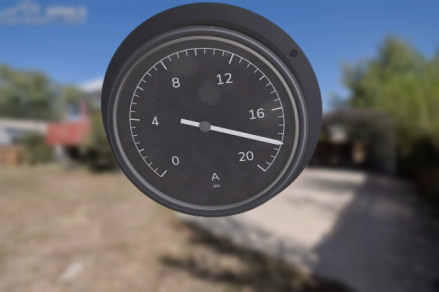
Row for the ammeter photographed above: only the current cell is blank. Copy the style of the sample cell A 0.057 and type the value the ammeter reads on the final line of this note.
A 18
